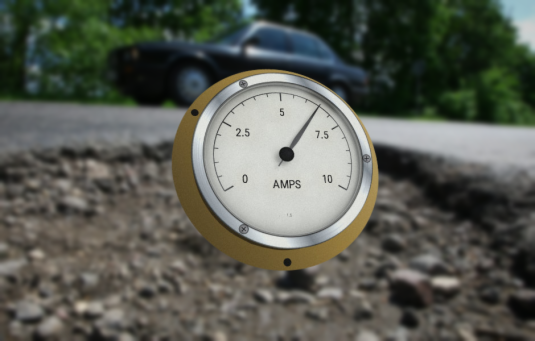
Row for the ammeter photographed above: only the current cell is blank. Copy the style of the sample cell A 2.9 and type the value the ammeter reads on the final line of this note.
A 6.5
